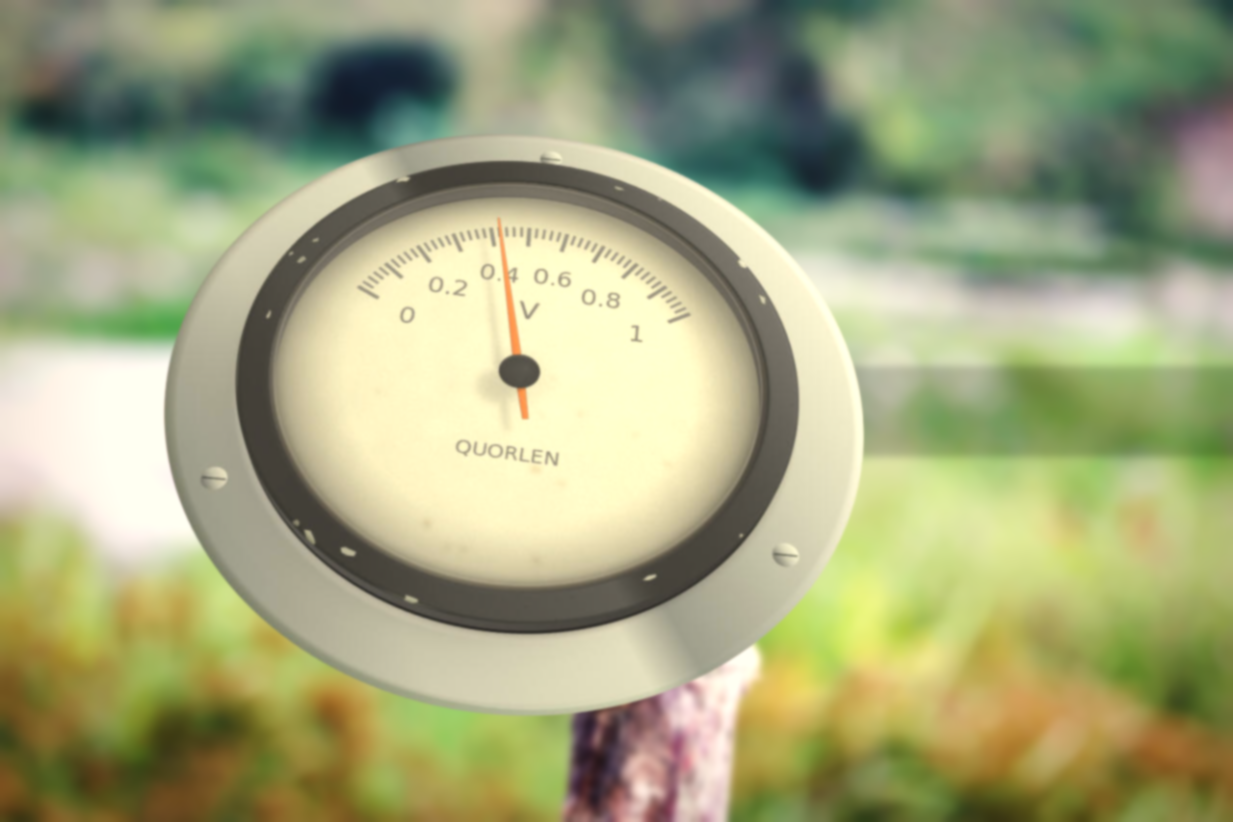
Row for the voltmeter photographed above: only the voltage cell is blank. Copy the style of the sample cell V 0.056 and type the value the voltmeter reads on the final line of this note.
V 0.42
